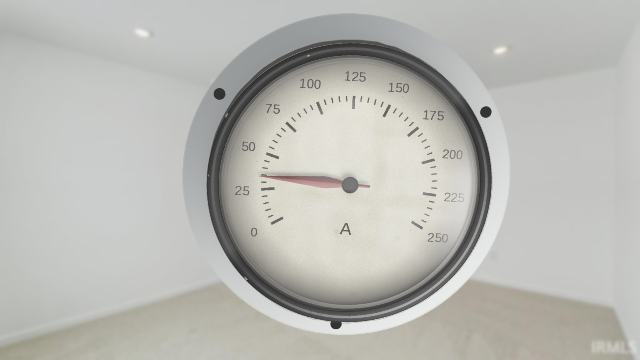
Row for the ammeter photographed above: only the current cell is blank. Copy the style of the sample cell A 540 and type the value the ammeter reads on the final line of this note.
A 35
